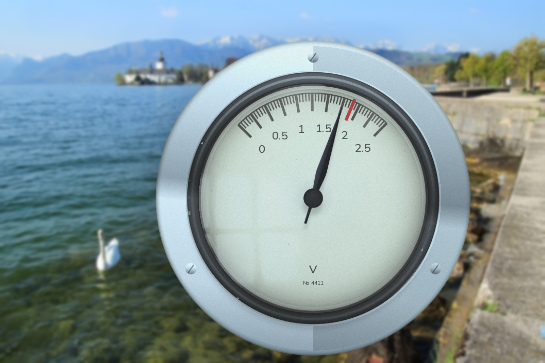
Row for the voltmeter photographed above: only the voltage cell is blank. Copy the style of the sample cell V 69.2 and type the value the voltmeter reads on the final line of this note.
V 1.75
